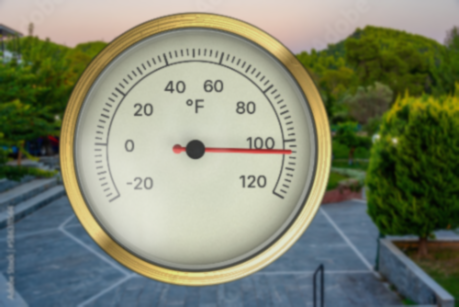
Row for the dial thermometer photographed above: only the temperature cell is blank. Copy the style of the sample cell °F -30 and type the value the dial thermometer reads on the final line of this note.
°F 104
